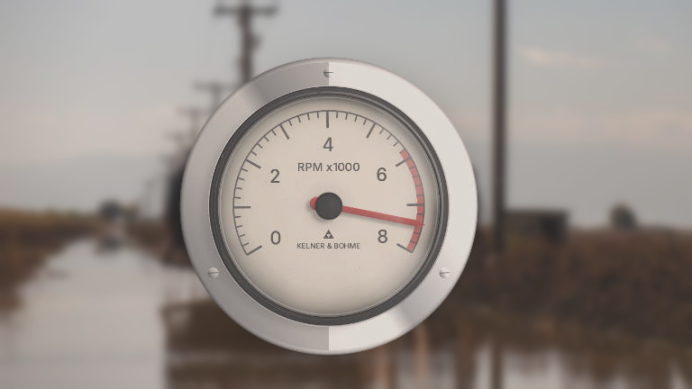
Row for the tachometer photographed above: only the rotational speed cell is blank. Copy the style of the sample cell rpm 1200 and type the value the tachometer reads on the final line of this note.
rpm 7400
